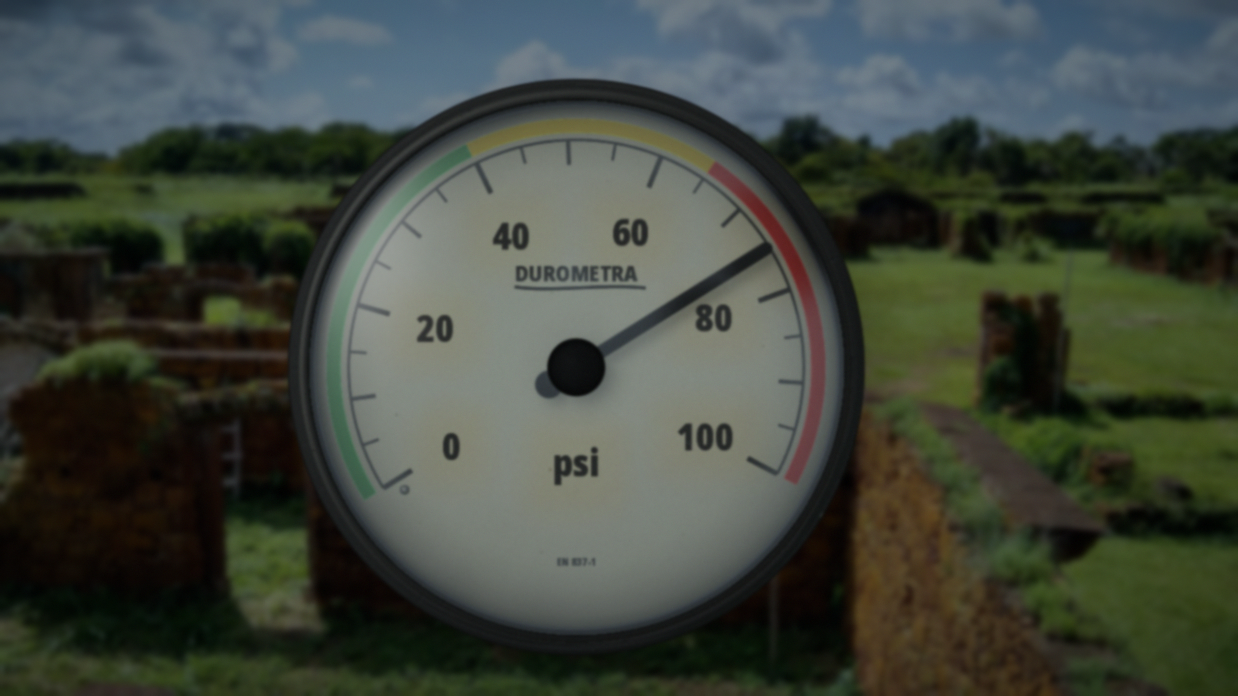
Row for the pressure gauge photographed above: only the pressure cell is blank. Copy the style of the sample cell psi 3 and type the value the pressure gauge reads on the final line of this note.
psi 75
